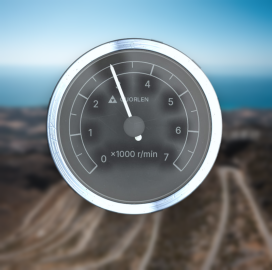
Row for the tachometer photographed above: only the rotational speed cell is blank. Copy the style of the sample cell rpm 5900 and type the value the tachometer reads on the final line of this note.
rpm 3000
